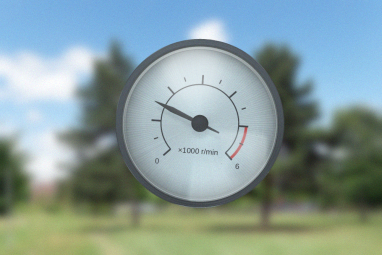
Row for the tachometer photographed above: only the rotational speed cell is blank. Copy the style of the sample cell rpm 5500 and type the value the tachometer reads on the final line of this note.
rpm 1500
